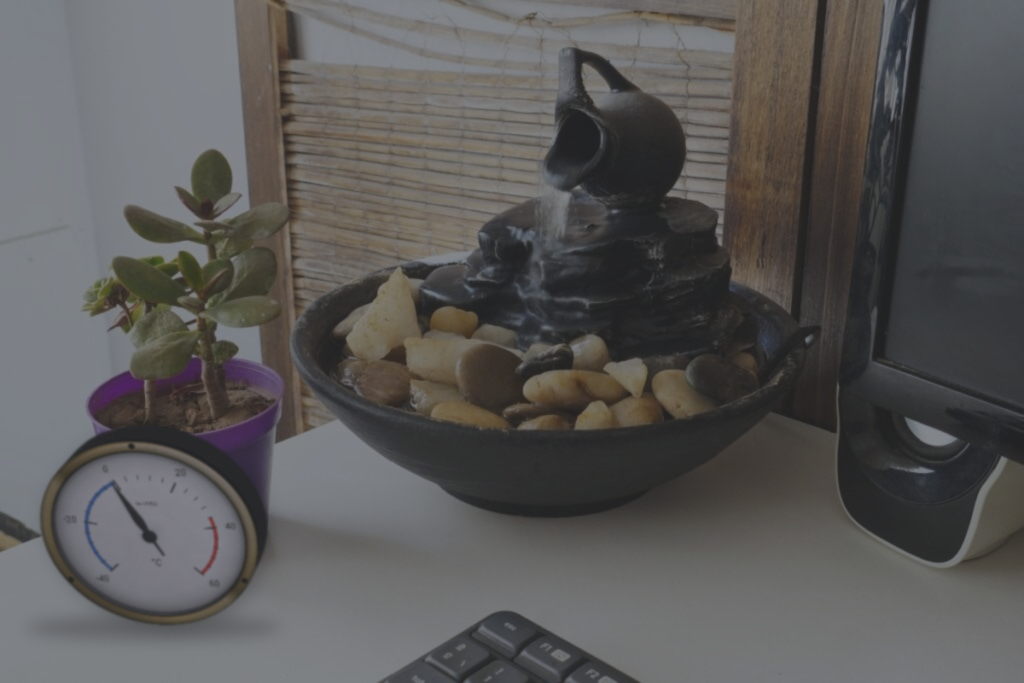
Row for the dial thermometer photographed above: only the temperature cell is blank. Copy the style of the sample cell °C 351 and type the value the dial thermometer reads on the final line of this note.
°C 0
